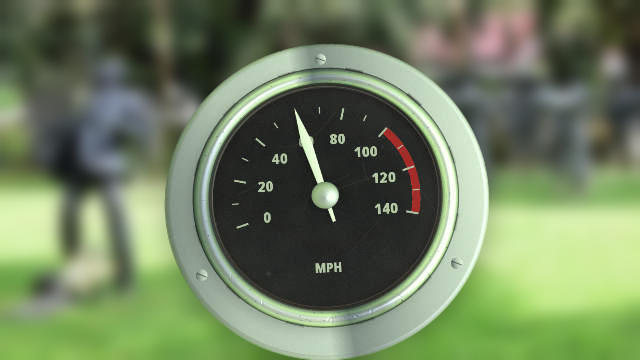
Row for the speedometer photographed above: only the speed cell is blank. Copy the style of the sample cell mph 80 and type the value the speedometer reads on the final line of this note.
mph 60
